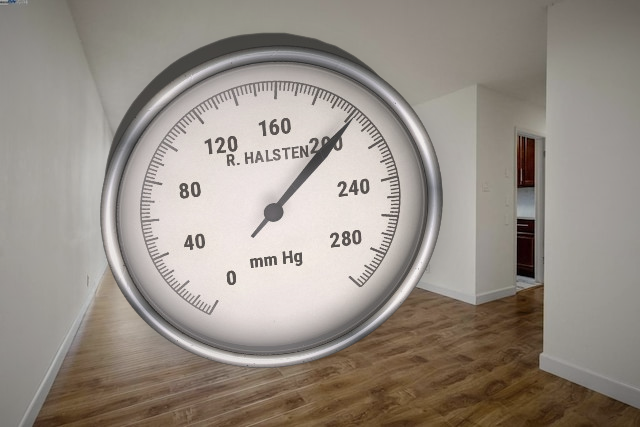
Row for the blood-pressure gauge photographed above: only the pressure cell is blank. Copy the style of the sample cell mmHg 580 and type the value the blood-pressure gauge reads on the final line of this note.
mmHg 200
